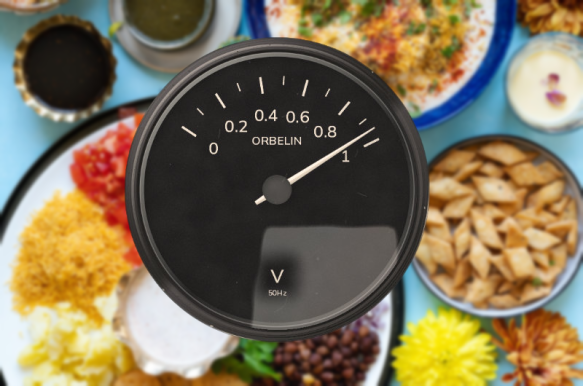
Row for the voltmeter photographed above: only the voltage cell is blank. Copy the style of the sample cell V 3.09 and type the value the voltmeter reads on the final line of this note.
V 0.95
